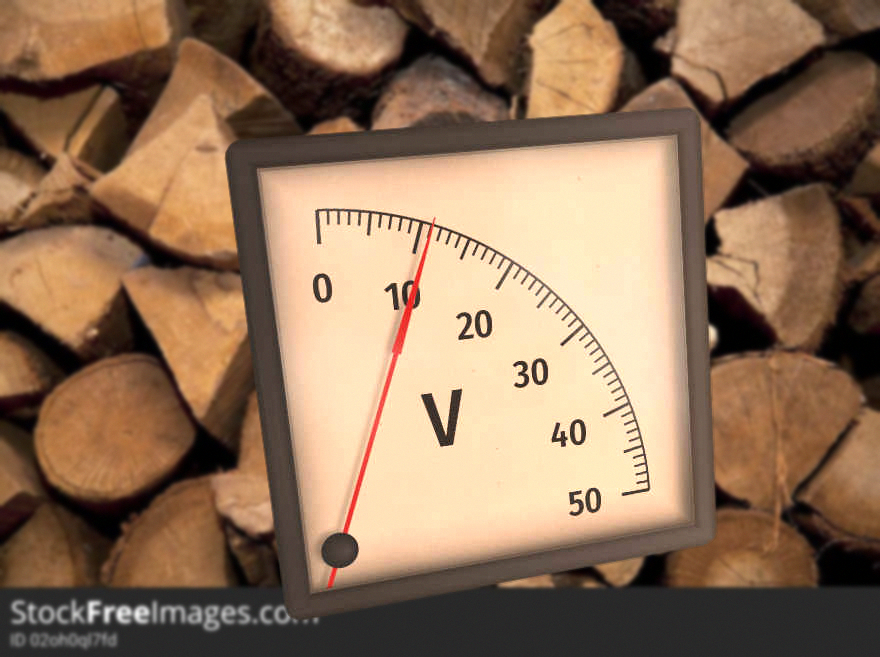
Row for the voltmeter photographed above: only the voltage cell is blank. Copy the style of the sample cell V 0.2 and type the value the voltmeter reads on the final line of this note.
V 11
